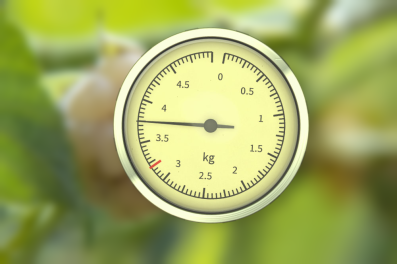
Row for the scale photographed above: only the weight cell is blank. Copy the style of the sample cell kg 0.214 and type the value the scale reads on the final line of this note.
kg 3.75
